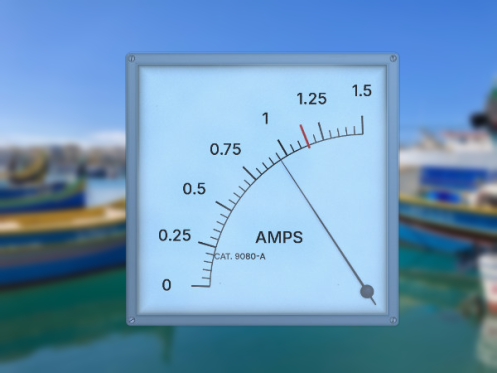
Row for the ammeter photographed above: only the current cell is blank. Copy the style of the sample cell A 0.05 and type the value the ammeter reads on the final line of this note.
A 0.95
